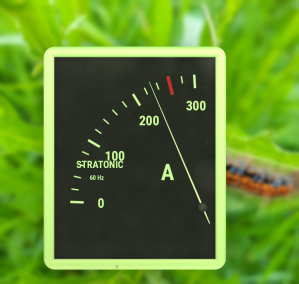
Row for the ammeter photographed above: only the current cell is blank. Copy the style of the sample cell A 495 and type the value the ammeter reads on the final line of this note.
A 230
